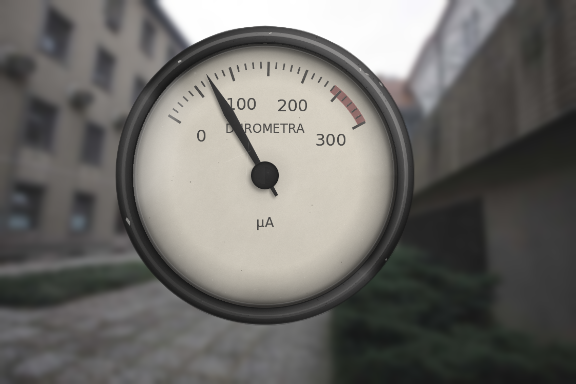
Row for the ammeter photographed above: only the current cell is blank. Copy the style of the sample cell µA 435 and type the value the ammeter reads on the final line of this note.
µA 70
